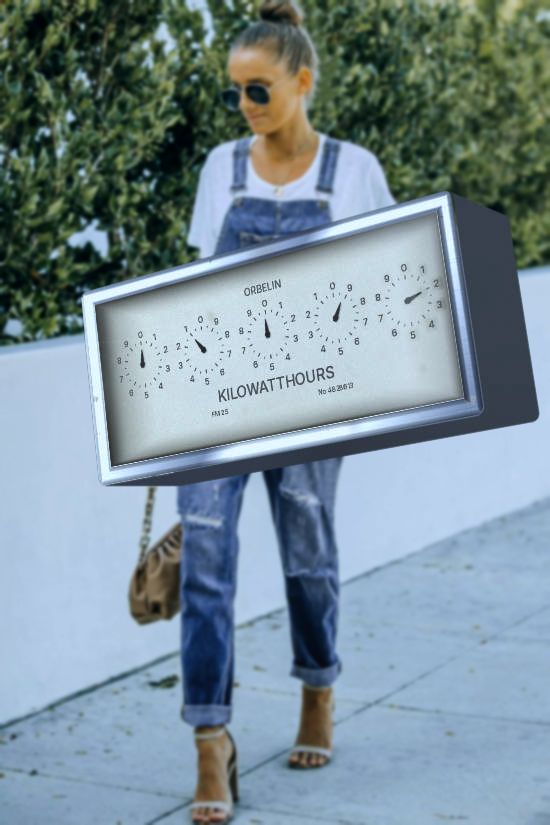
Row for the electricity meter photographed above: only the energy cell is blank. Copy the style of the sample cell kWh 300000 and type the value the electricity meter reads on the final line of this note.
kWh 992
